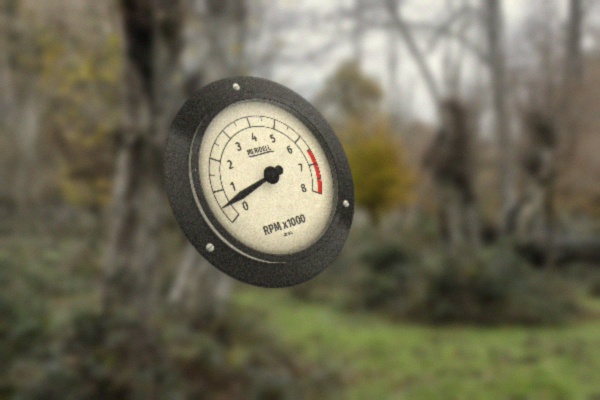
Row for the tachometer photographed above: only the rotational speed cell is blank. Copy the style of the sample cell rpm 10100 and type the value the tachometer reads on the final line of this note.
rpm 500
